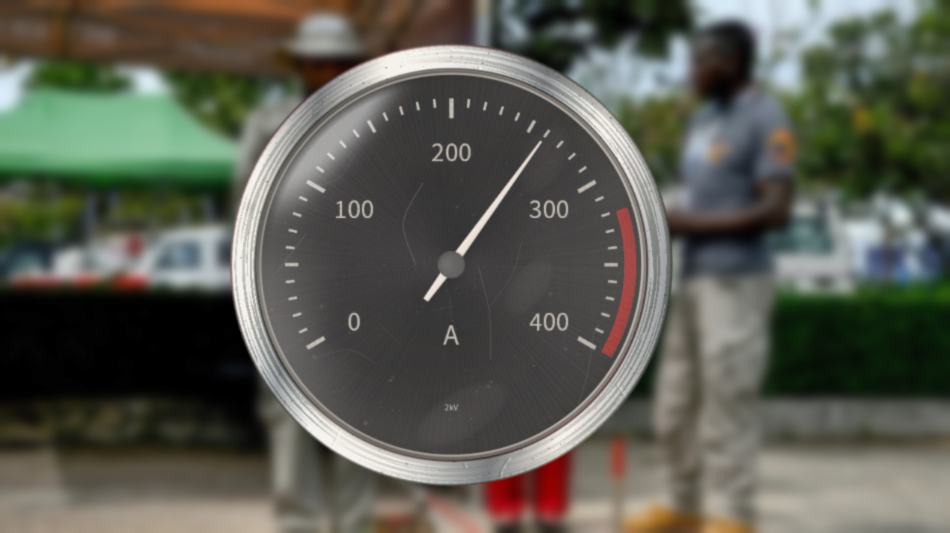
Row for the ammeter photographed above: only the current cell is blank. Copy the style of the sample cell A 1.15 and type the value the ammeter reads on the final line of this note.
A 260
